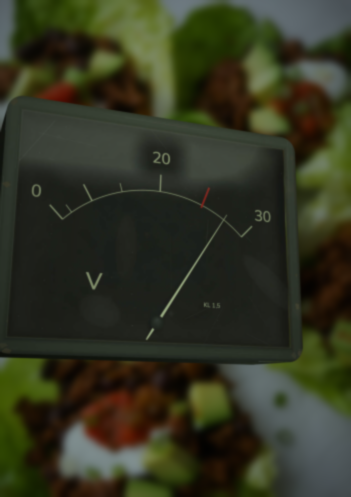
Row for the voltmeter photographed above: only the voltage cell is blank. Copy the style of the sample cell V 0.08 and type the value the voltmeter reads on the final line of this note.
V 27.5
